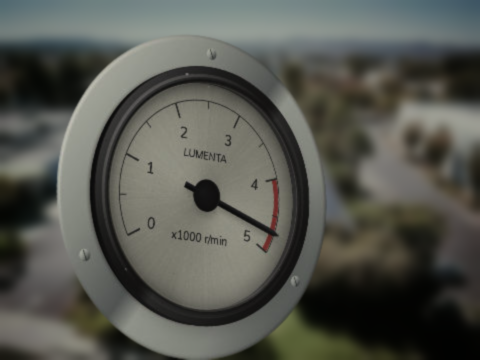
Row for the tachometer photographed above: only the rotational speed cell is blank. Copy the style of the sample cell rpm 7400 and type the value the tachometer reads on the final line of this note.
rpm 4750
